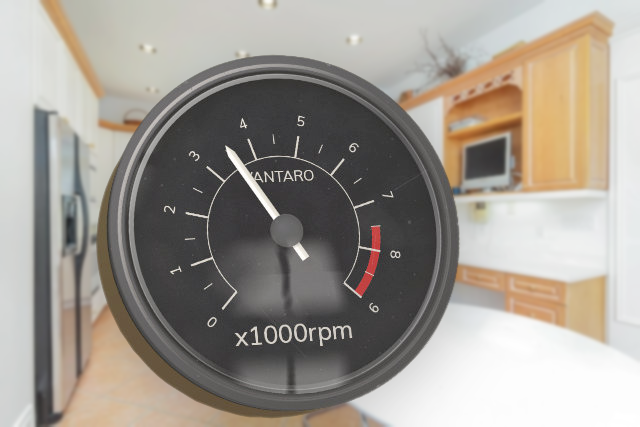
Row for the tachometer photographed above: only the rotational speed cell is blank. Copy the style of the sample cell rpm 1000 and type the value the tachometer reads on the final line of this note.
rpm 3500
